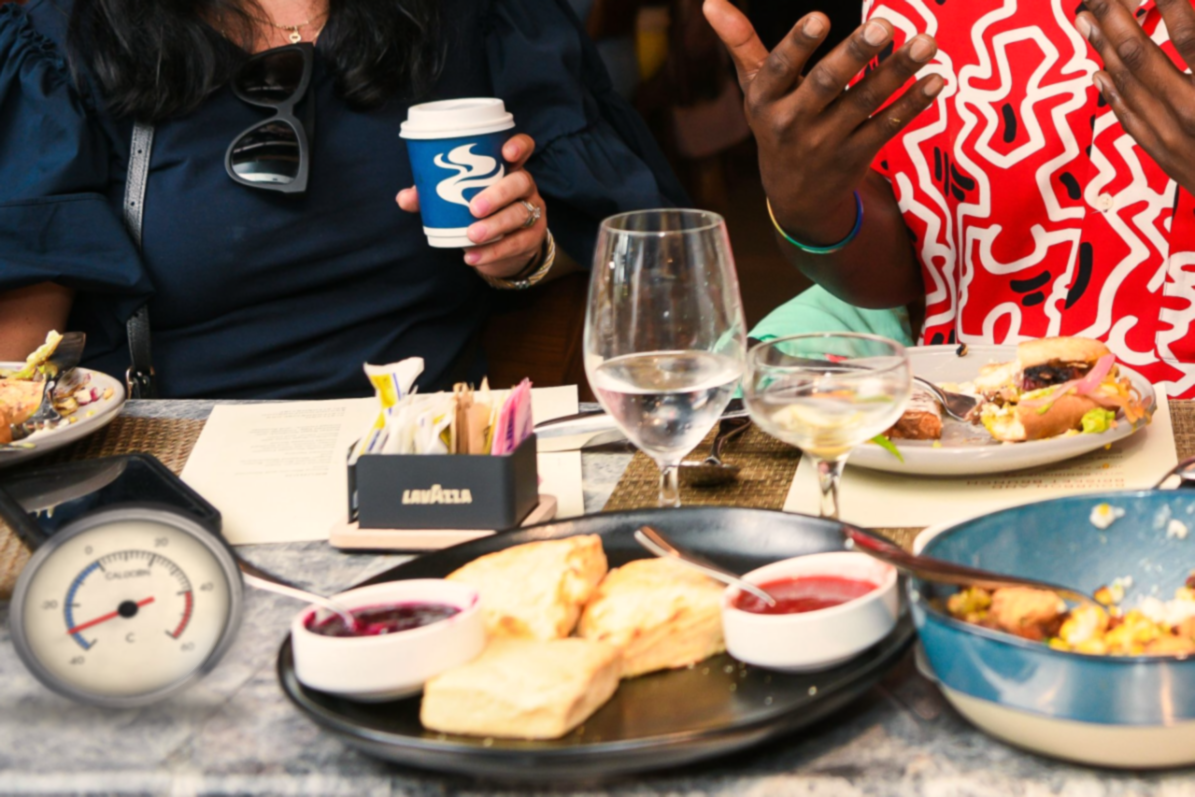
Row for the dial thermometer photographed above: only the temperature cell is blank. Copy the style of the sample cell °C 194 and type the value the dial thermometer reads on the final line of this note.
°C -30
